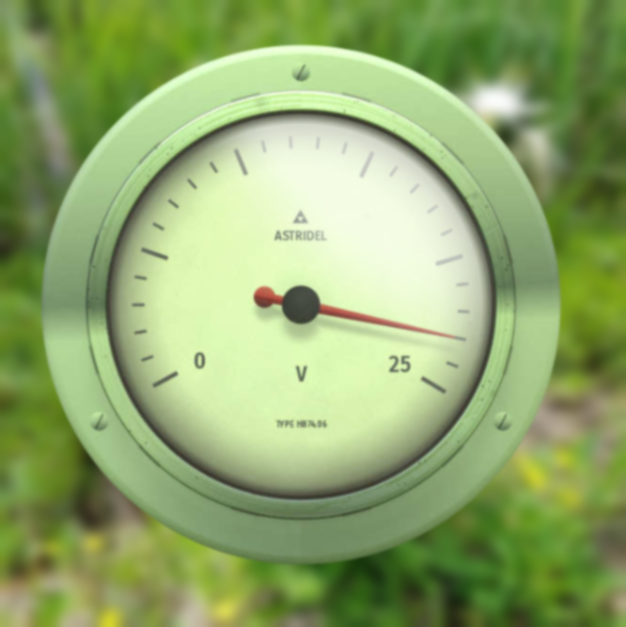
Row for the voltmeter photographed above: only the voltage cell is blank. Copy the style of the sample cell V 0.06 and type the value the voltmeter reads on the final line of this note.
V 23
